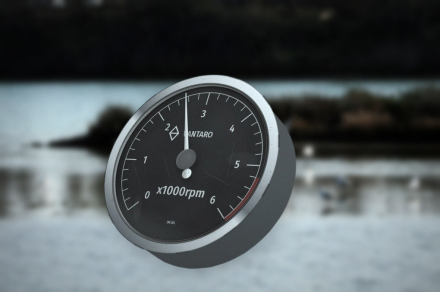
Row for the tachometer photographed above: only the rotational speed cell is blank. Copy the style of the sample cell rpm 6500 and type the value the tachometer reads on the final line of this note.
rpm 2600
